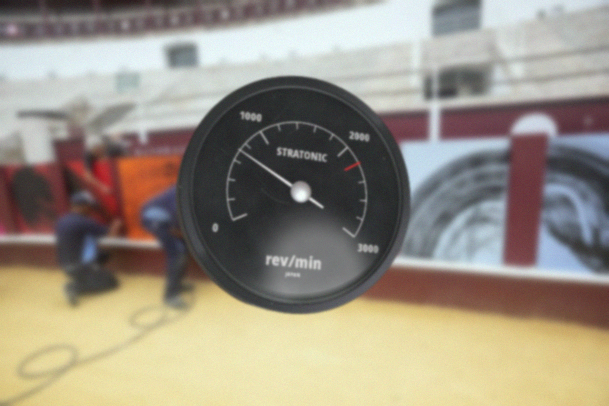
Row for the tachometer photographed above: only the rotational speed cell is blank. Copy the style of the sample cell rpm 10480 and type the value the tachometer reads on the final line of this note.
rpm 700
